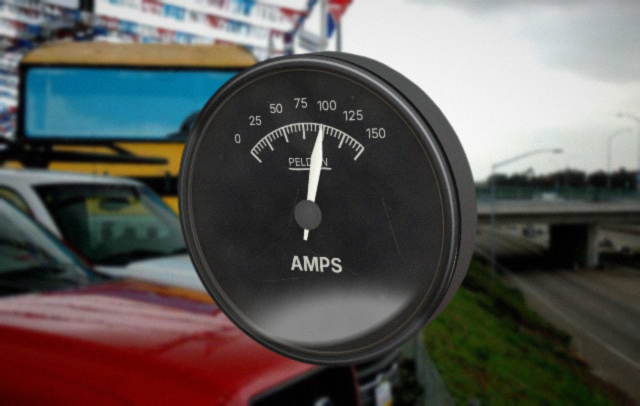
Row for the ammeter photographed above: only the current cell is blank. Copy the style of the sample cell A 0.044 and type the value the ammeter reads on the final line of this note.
A 100
